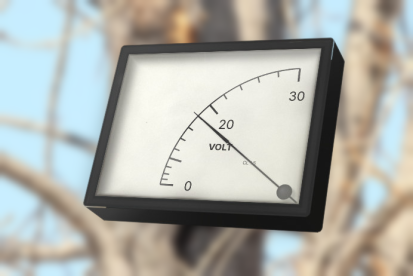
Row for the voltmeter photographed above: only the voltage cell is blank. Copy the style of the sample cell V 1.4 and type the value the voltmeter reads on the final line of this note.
V 18
